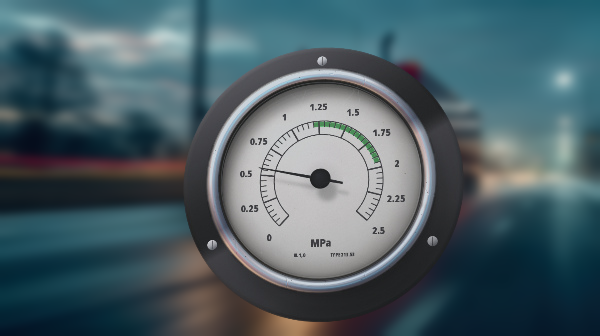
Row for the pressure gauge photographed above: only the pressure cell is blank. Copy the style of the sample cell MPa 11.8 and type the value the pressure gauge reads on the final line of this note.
MPa 0.55
